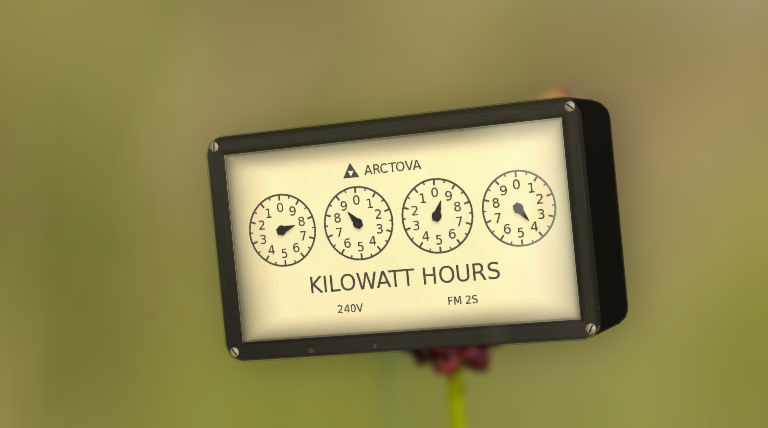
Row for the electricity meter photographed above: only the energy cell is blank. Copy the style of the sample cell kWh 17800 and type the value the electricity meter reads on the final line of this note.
kWh 7894
